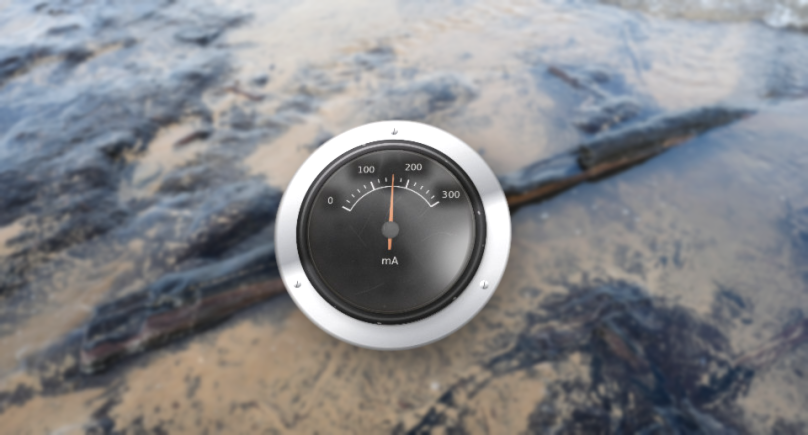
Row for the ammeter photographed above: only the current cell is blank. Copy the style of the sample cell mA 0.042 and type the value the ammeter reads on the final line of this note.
mA 160
